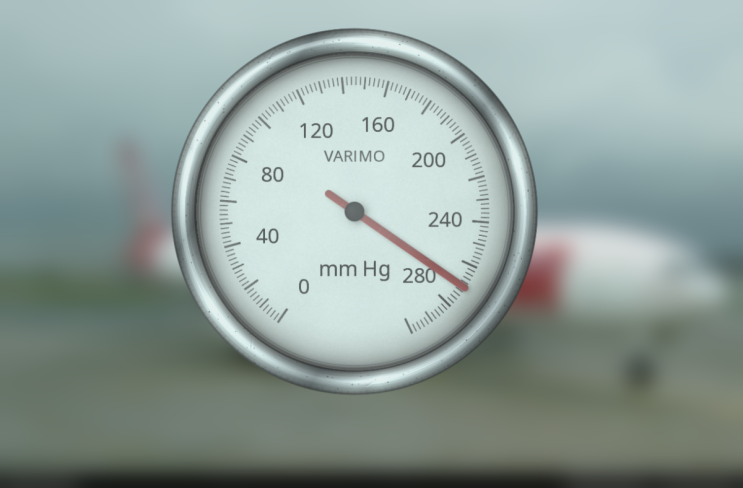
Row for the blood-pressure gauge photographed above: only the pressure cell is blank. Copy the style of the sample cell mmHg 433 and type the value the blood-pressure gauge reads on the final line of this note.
mmHg 270
